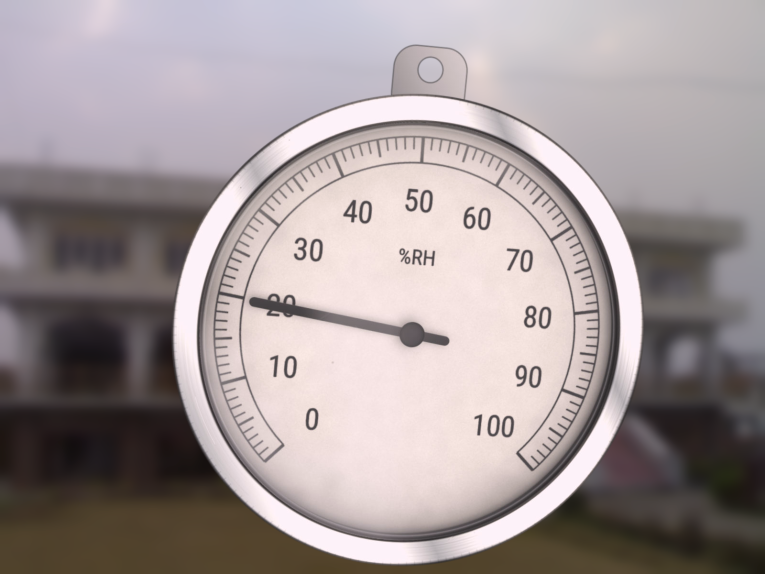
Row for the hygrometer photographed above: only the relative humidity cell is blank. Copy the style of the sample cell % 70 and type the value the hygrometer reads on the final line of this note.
% 20
